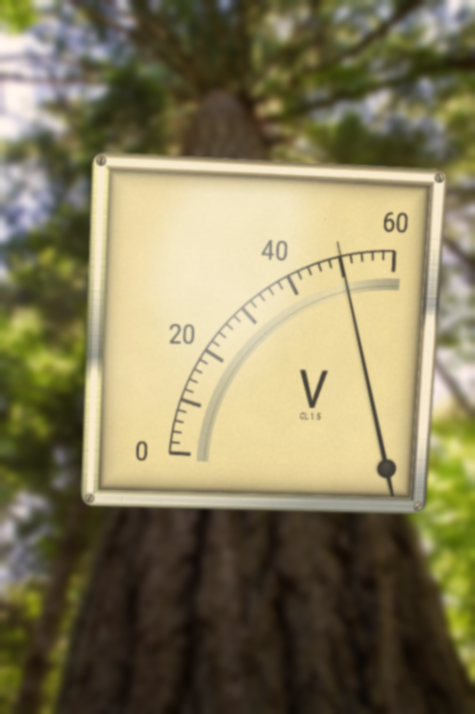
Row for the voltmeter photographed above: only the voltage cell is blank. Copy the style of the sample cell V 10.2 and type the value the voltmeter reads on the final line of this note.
V 50
